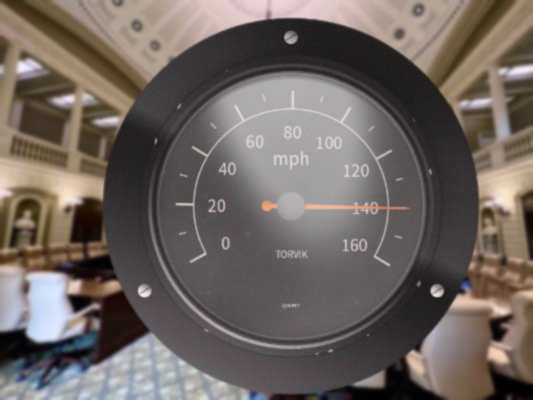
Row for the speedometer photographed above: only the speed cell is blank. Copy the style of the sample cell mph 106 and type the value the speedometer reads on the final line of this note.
mph 140
